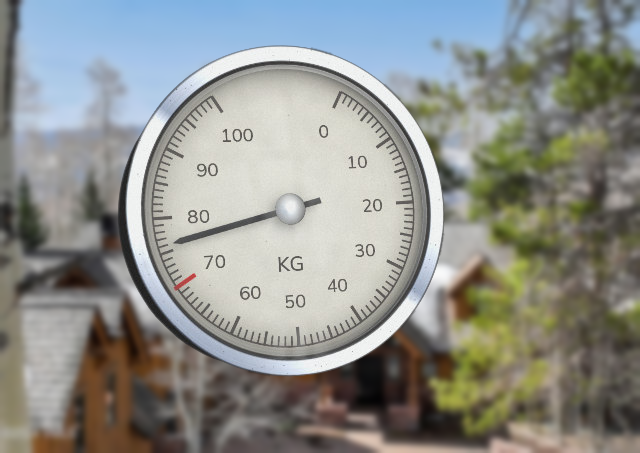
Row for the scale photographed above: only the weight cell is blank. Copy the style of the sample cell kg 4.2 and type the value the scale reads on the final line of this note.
kg 76
